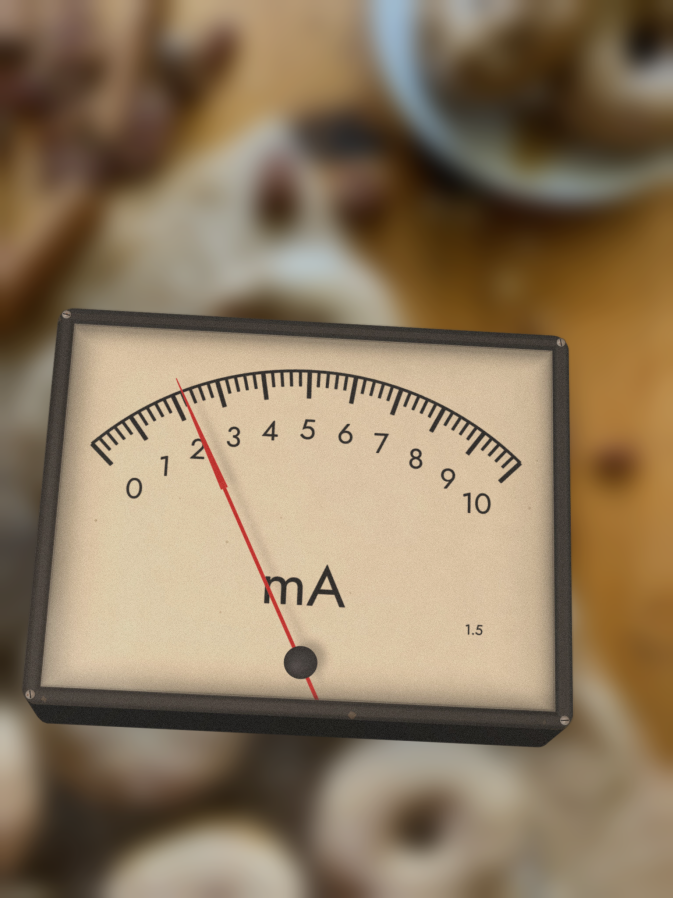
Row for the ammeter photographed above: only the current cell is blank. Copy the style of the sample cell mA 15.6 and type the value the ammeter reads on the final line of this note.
mA 2.2
